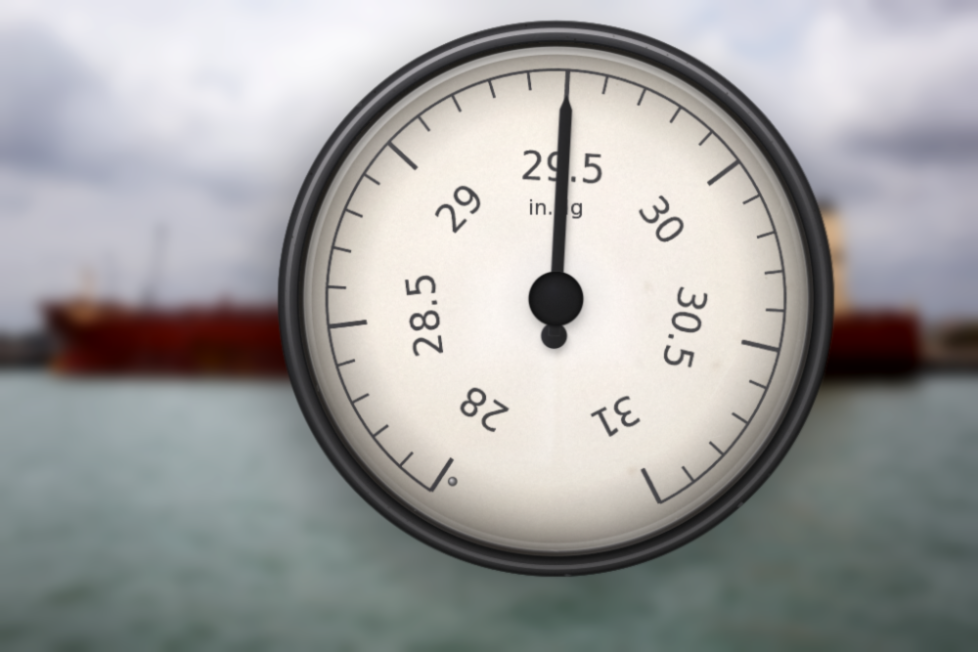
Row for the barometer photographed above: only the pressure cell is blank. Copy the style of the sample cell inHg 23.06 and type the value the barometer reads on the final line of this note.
inHg 29.5
